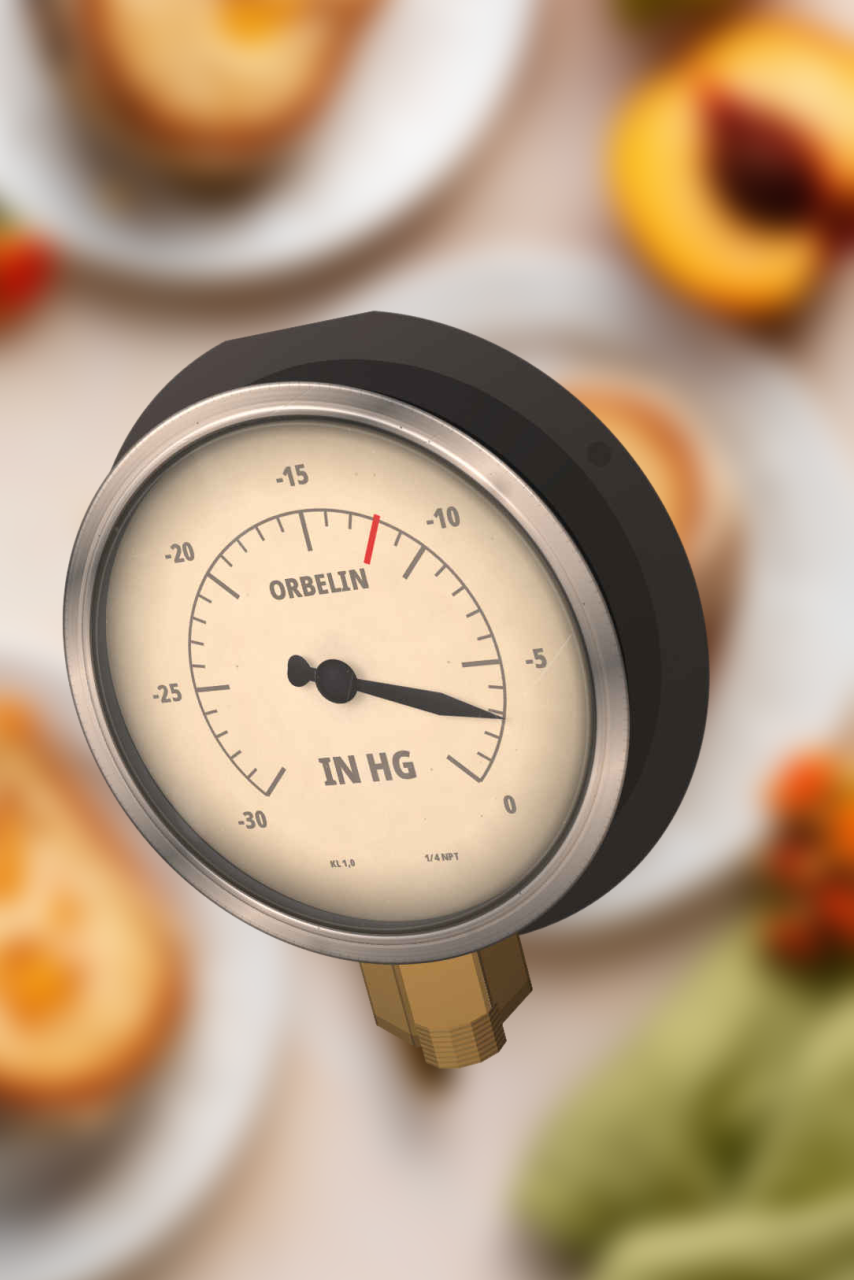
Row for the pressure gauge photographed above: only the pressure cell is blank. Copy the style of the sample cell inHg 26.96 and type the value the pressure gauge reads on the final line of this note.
inHg -3
